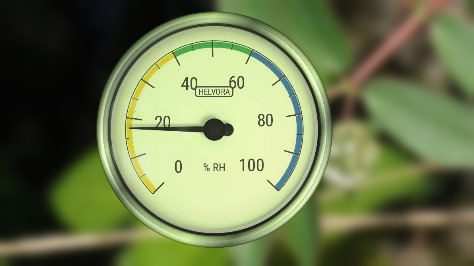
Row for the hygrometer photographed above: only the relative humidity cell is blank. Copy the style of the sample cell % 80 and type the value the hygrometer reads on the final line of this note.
% 17.5
